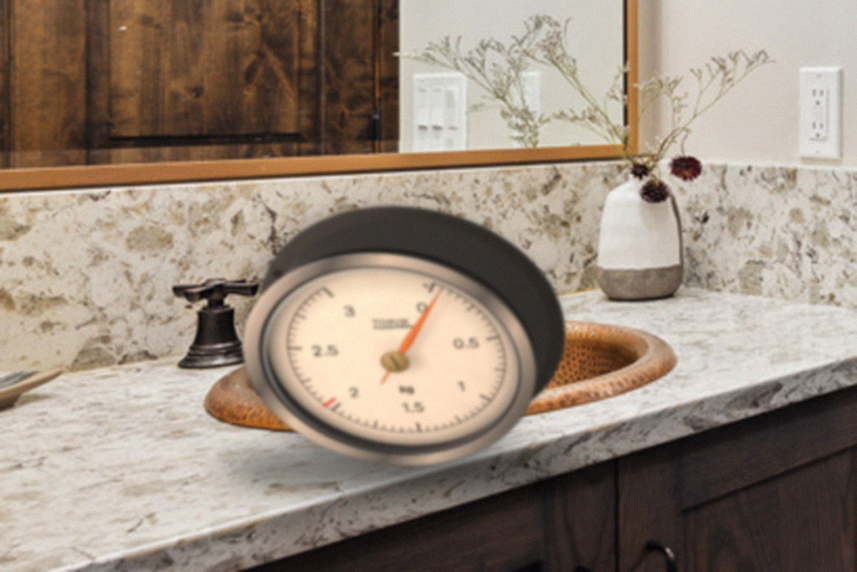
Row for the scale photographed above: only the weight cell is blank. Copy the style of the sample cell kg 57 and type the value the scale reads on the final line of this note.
kg 0.05
